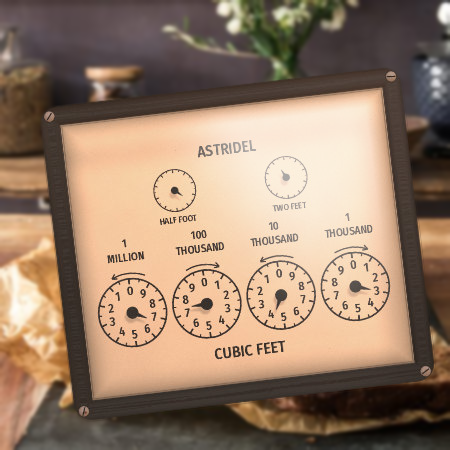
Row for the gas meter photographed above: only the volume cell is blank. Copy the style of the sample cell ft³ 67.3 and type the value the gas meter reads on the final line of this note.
ft³ 674300
